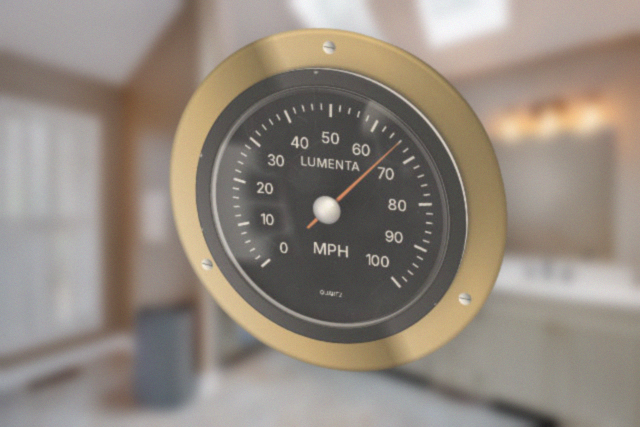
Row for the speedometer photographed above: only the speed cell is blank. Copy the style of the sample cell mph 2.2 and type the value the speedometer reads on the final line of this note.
mph 66
